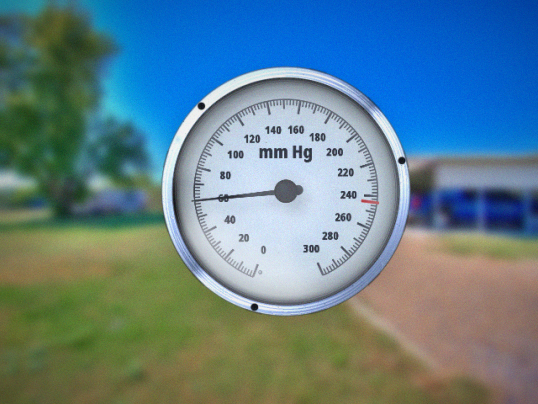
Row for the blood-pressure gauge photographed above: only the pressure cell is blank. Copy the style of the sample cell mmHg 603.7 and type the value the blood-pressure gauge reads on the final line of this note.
mmHg 60
